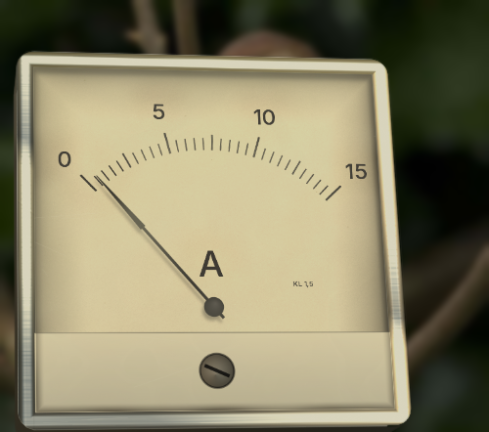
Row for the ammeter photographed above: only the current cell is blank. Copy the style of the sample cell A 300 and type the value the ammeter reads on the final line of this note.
A 0.5
